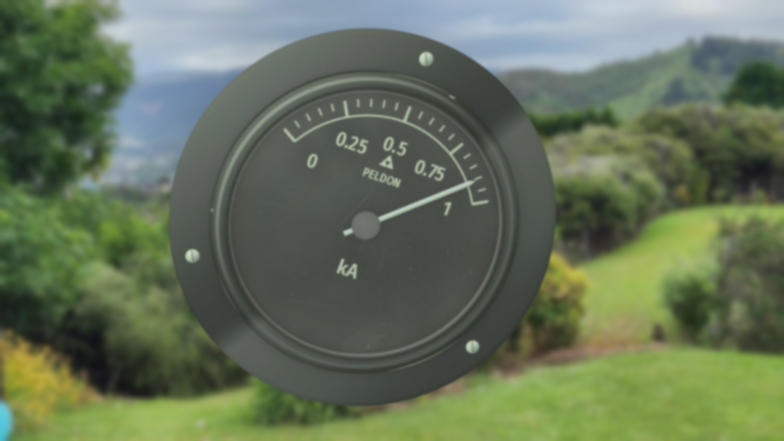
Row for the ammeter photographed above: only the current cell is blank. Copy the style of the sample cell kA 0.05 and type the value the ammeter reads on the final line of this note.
kA 0.9
